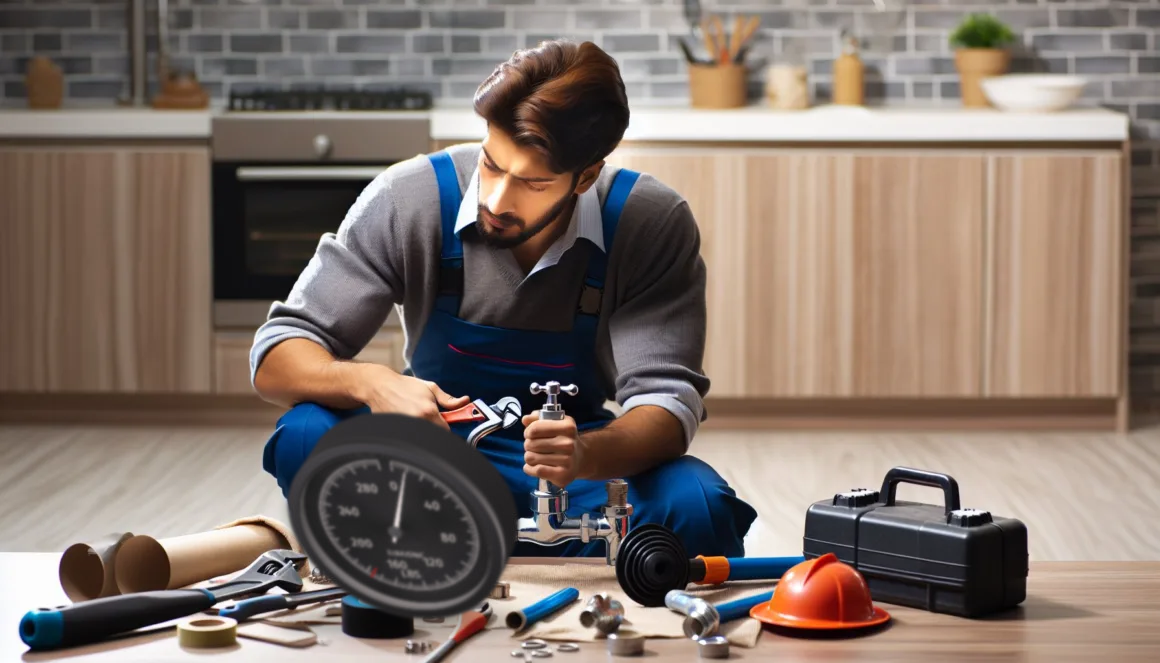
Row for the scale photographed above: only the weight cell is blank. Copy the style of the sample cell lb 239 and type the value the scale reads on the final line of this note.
lb 10
